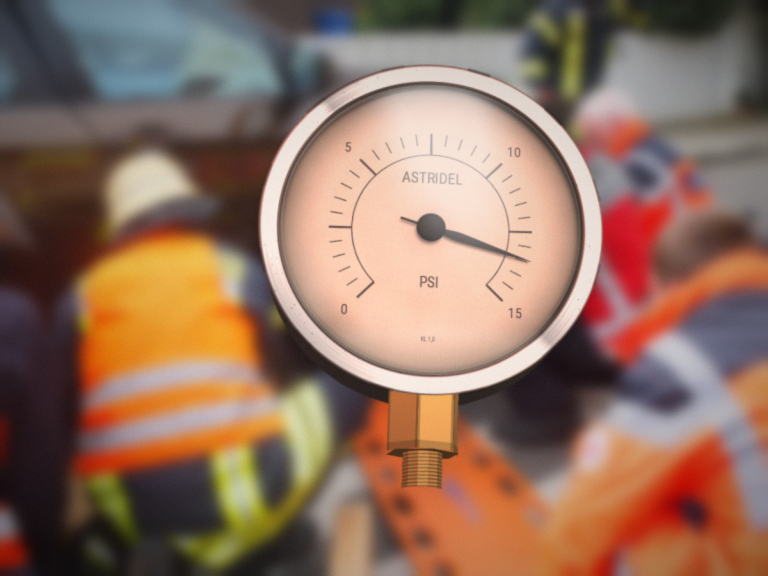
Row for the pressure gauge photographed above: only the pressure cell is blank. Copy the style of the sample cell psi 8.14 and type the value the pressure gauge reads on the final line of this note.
psi 13.5
